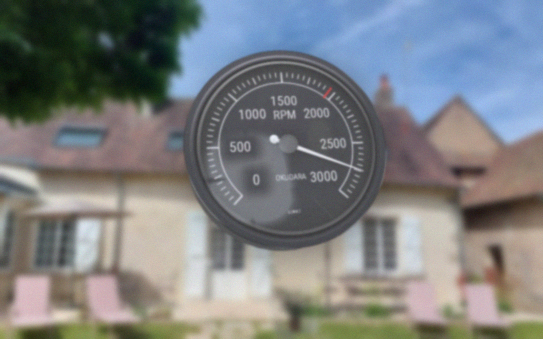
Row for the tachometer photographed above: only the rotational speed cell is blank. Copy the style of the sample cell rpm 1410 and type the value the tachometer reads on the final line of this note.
rpm 2750
